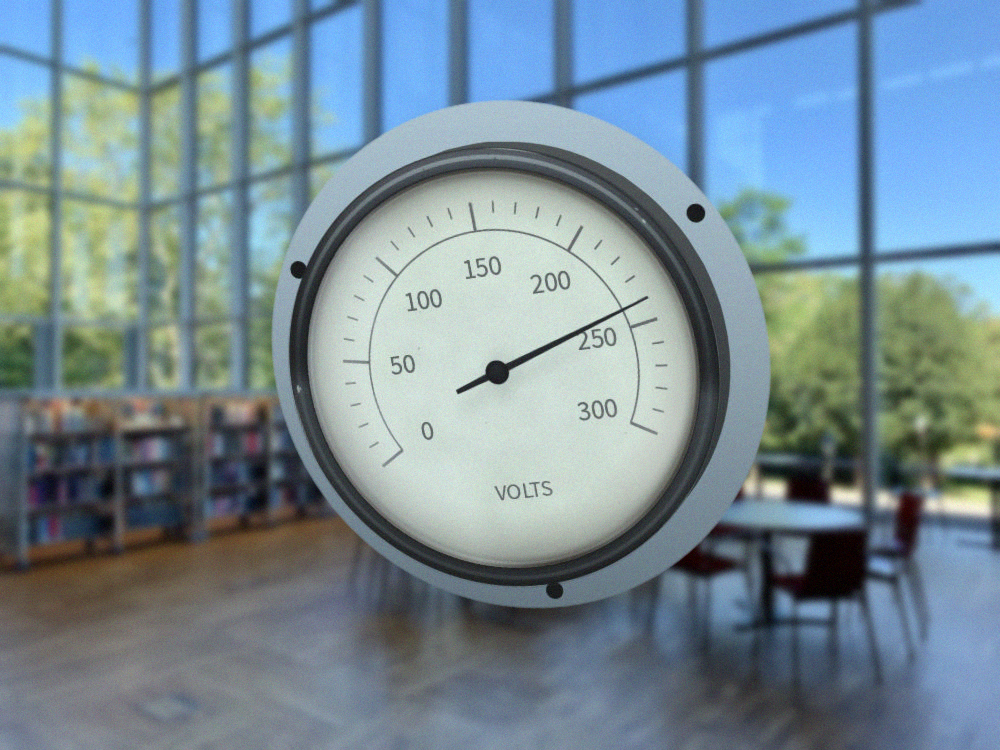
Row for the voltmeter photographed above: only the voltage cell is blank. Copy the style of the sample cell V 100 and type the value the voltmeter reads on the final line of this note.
V 240
